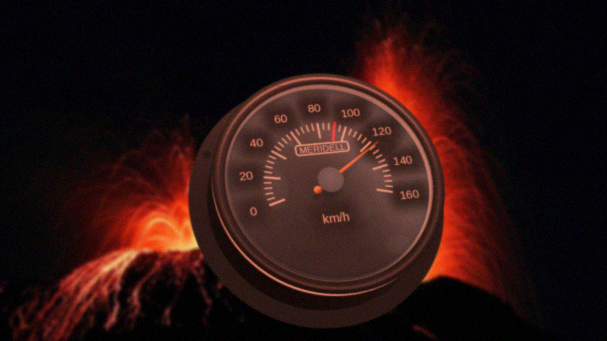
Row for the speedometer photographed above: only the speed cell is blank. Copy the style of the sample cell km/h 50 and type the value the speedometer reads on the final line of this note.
km/h 124
